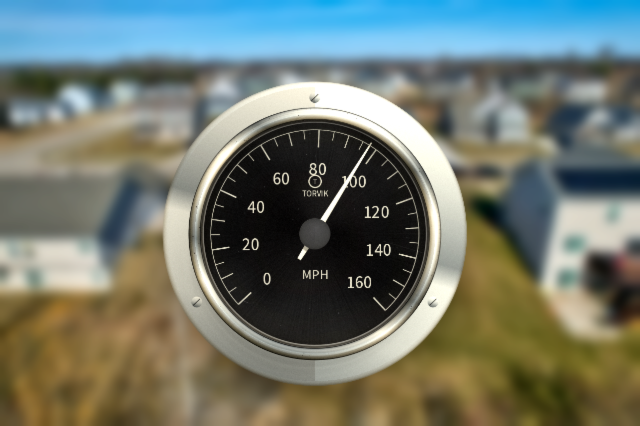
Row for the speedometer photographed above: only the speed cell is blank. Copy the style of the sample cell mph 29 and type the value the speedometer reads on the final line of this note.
mph 97.5
